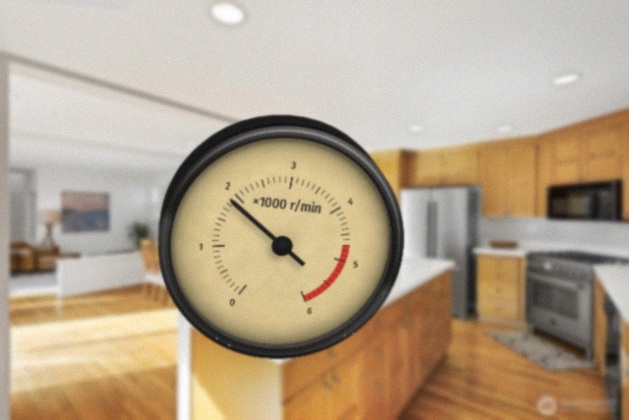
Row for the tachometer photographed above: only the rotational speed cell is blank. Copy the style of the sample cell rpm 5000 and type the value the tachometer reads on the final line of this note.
rpm 1900
